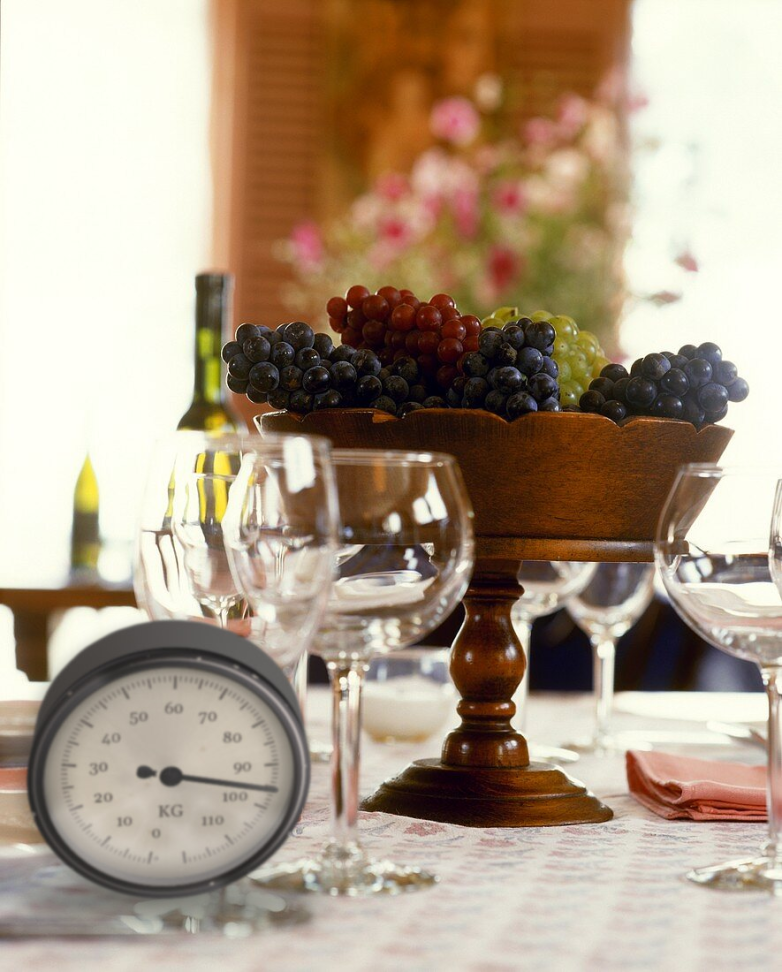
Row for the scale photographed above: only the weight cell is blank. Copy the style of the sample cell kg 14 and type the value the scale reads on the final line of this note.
kg 95
